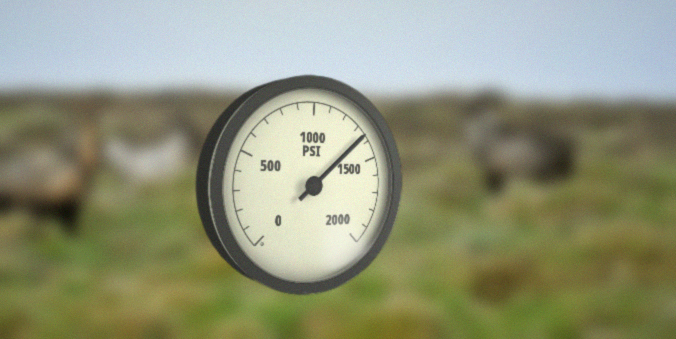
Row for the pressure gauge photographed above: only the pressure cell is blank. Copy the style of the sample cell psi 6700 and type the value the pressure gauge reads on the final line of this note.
psi 1350
